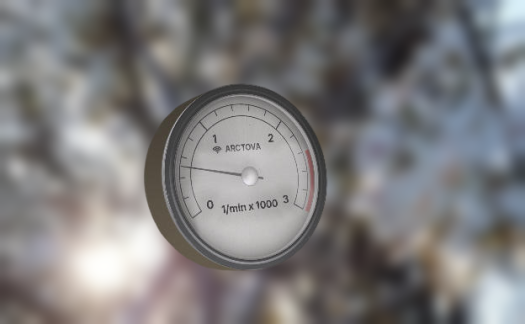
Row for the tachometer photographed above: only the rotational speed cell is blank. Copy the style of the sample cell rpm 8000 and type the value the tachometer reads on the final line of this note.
rpm 500
